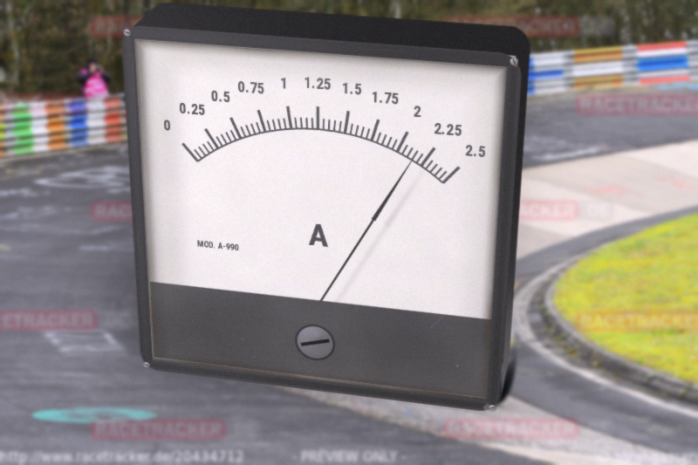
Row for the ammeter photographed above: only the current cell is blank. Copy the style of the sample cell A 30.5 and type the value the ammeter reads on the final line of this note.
A 2.15
